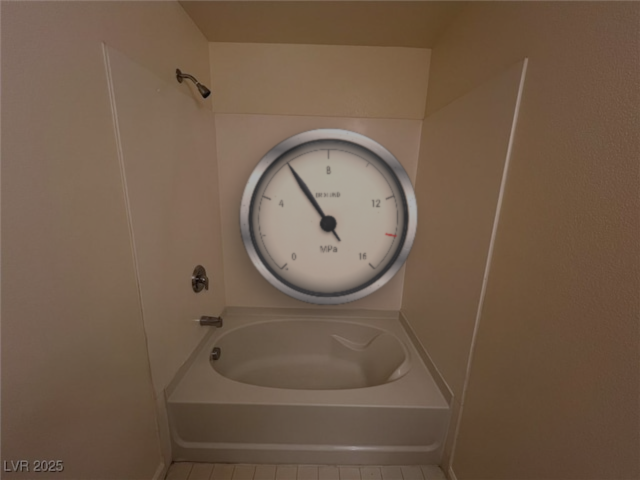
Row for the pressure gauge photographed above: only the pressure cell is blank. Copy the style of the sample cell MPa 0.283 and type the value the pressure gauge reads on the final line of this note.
MPa 6
